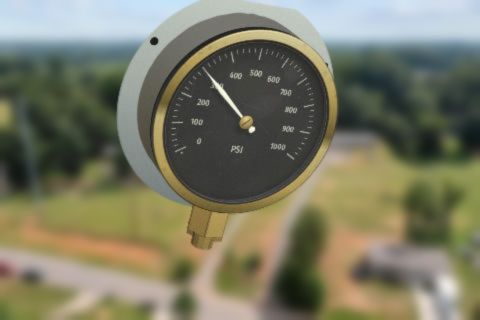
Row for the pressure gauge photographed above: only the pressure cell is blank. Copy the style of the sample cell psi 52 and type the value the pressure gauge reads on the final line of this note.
psi 300
